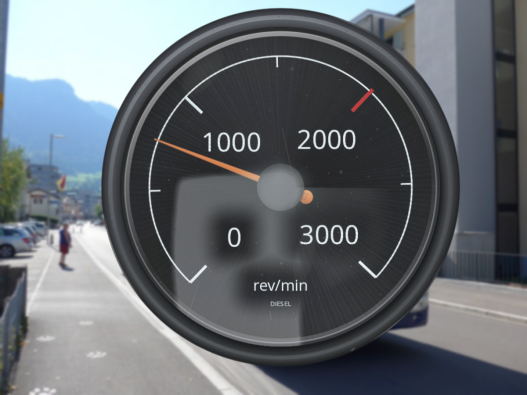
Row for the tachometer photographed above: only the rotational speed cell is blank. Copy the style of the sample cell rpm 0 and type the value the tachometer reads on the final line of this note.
rpm 750
